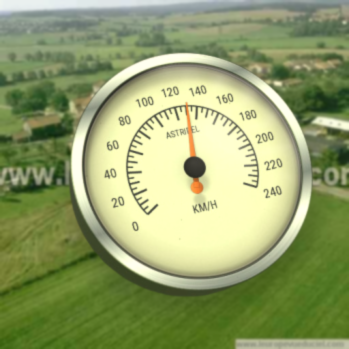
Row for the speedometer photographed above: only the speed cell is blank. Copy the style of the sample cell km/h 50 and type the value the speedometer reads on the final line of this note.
km/h 130
